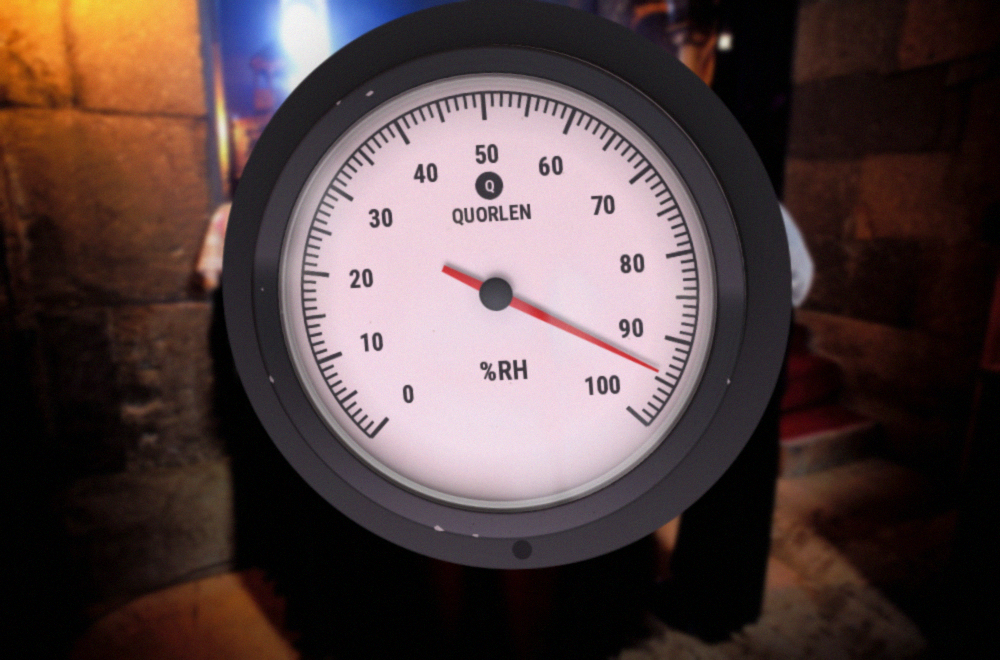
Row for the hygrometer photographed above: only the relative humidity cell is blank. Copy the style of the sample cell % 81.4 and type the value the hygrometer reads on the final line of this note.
% 94
